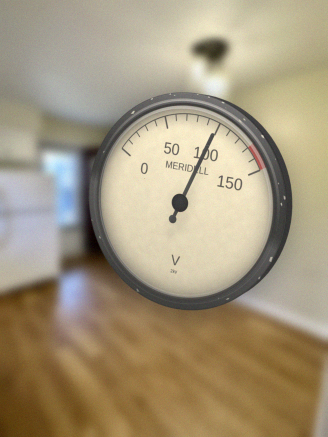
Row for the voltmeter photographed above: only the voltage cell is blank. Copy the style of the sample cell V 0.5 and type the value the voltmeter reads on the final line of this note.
V 100
